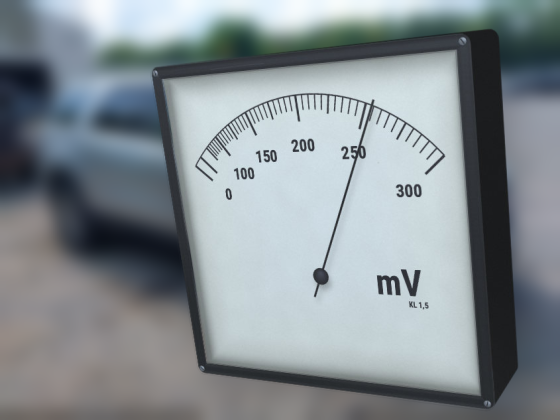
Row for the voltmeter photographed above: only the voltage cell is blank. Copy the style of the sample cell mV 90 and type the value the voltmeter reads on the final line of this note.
mV 255
